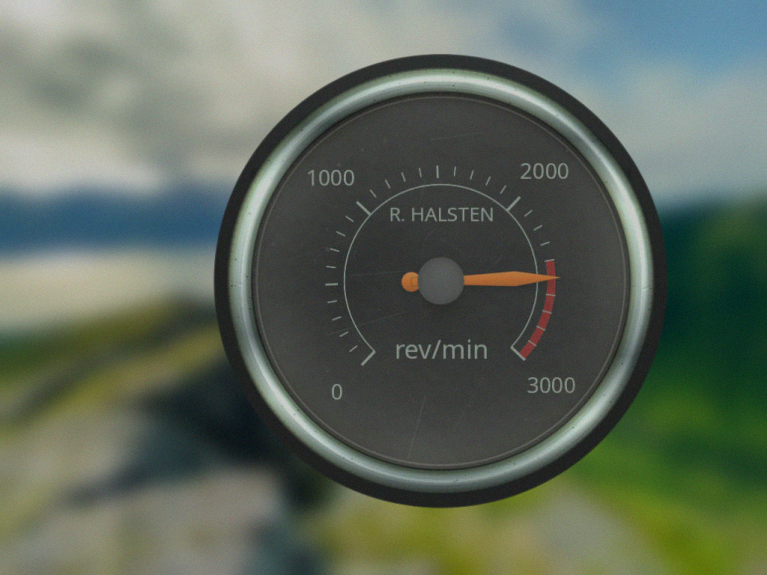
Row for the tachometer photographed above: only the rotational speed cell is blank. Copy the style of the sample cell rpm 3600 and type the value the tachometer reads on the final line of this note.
rpm 2500
